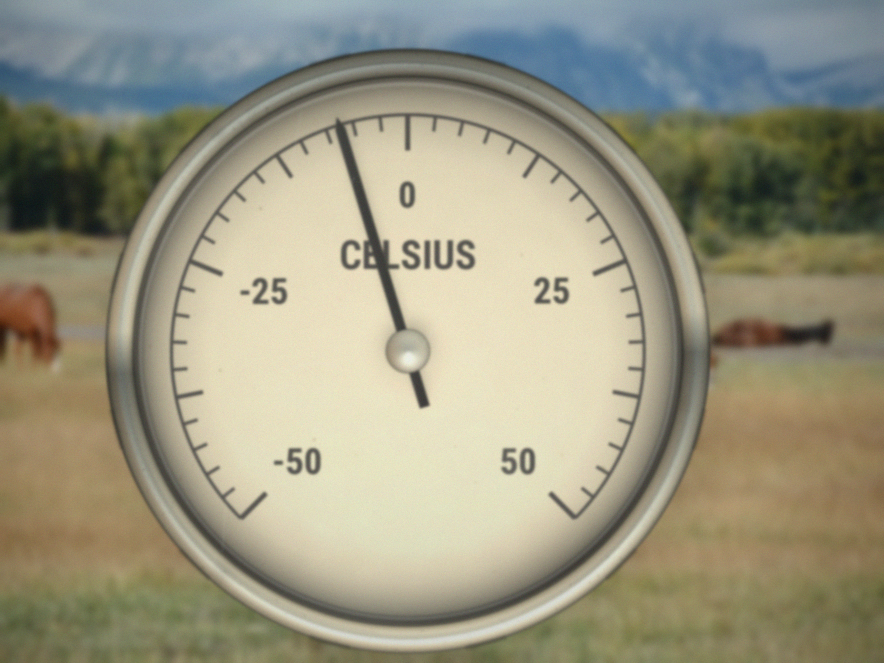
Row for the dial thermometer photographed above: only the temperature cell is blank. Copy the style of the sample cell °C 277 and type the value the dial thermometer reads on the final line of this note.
°C -6.25
